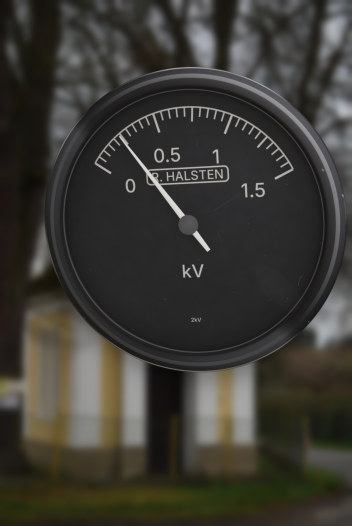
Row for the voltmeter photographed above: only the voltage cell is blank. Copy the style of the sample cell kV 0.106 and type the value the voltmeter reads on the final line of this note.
kV 0.25
